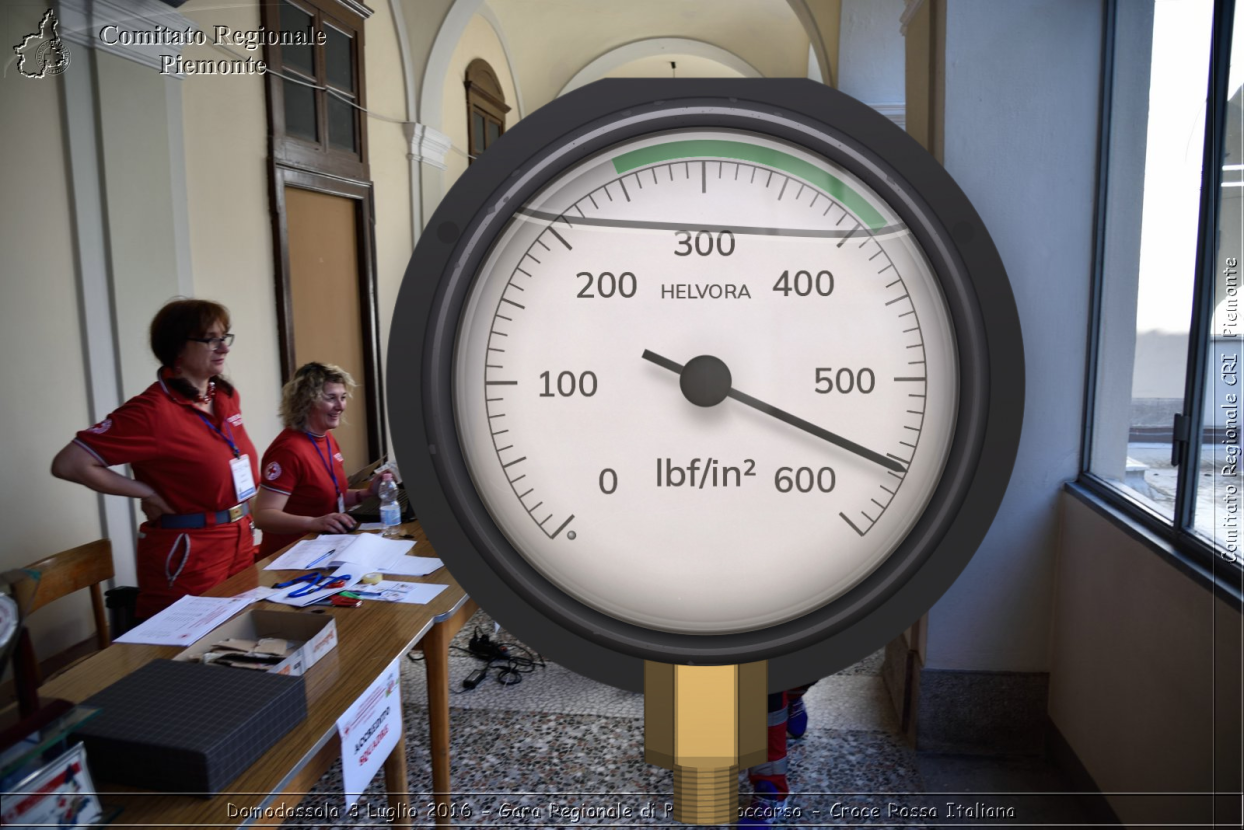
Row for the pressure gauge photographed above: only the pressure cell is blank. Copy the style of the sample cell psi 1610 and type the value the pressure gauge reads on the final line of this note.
psi 555
